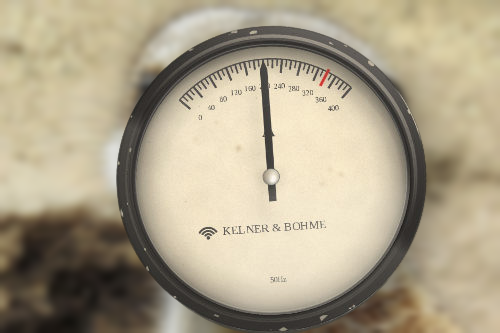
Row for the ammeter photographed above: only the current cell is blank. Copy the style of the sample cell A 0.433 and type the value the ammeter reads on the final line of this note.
A 200
